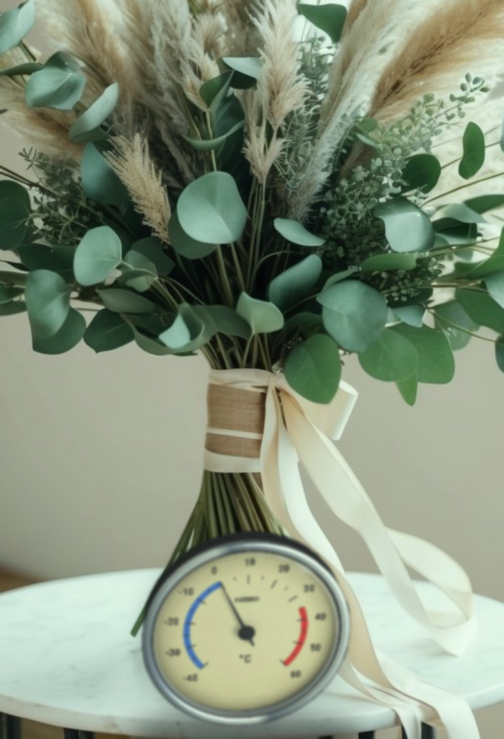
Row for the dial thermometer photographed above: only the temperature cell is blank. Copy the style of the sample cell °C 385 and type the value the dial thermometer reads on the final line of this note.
°C 0
